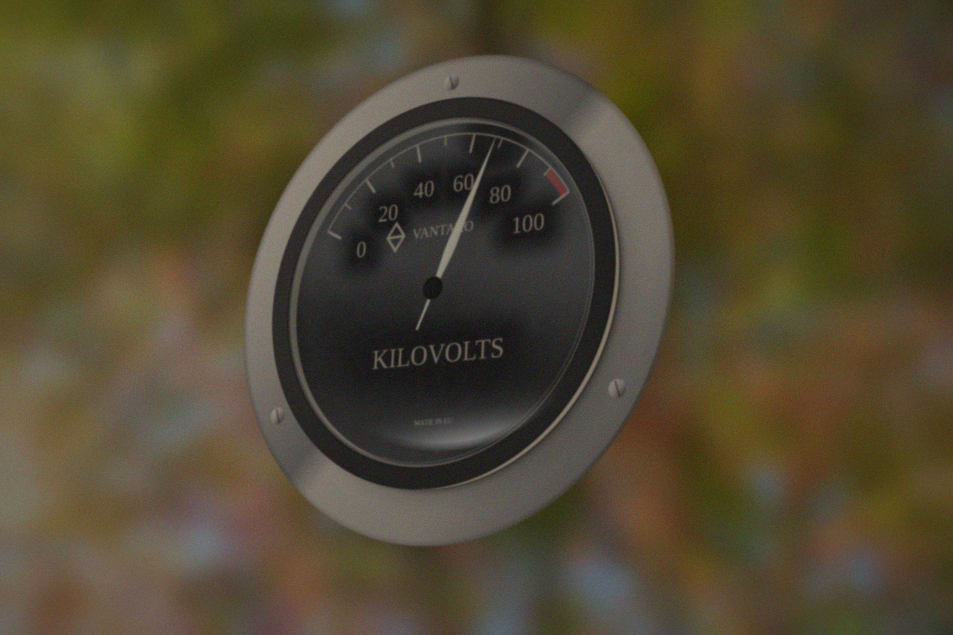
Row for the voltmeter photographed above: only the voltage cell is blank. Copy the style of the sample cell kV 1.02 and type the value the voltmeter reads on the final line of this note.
kV 70
